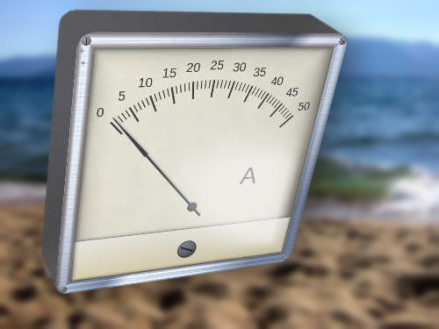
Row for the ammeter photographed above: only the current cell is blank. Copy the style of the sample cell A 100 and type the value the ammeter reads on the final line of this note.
A 1
